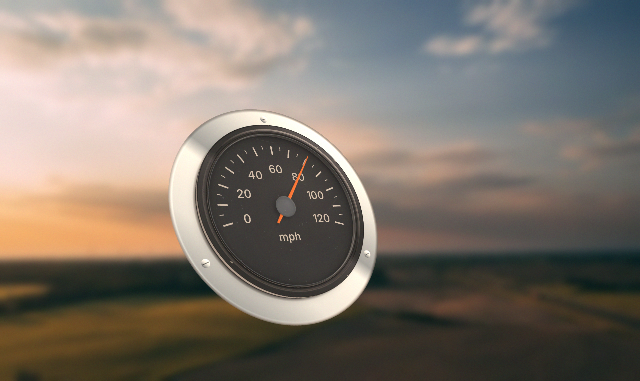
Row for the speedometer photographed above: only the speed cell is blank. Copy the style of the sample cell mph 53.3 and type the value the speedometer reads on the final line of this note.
mph 80
